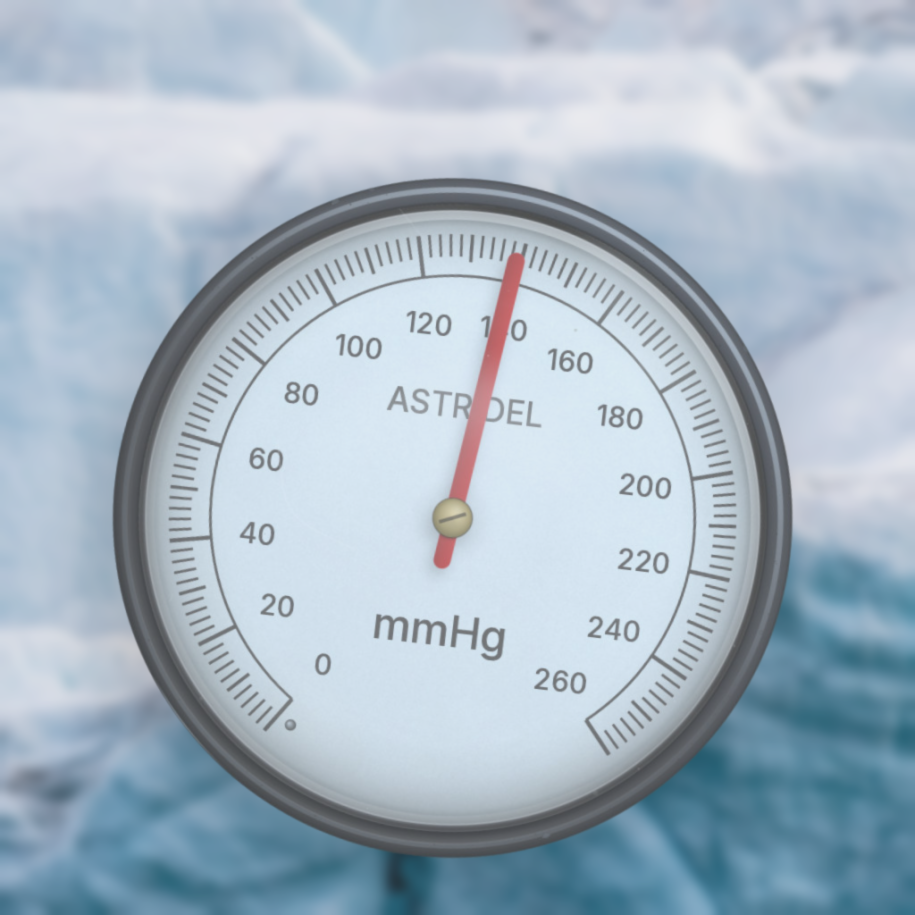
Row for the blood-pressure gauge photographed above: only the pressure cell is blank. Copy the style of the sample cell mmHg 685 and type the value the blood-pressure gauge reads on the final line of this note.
mmHg 139
